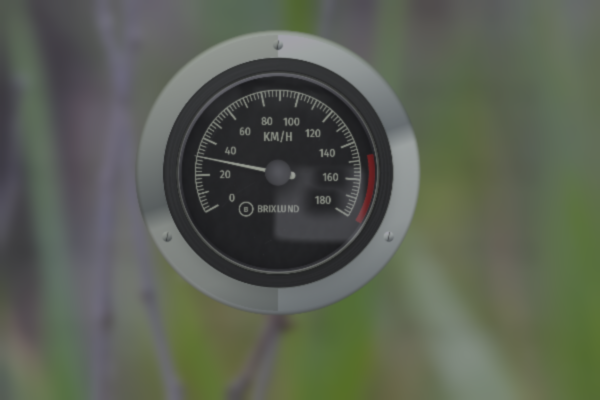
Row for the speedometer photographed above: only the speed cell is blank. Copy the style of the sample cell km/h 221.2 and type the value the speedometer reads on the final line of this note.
km/h 30
